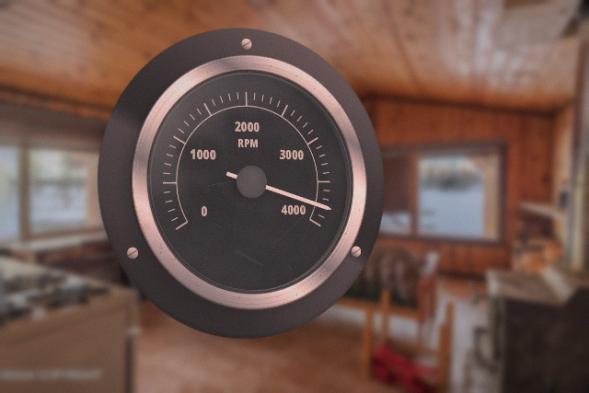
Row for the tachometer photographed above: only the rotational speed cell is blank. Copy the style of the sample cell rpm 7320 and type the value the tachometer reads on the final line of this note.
rpm 3800
